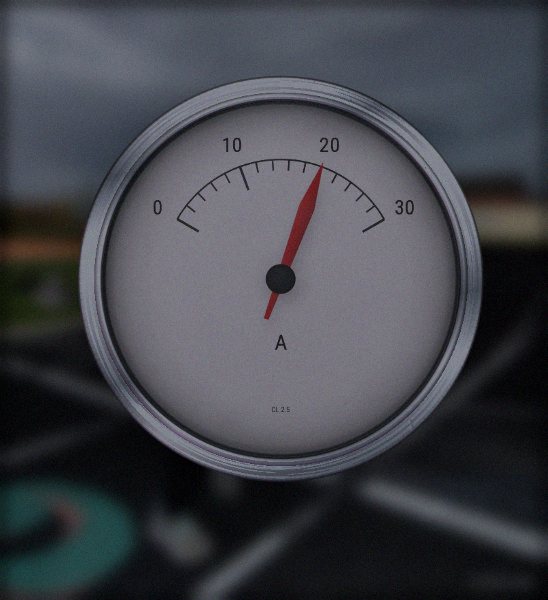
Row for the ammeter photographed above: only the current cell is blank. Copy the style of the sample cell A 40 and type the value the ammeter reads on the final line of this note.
A 20
